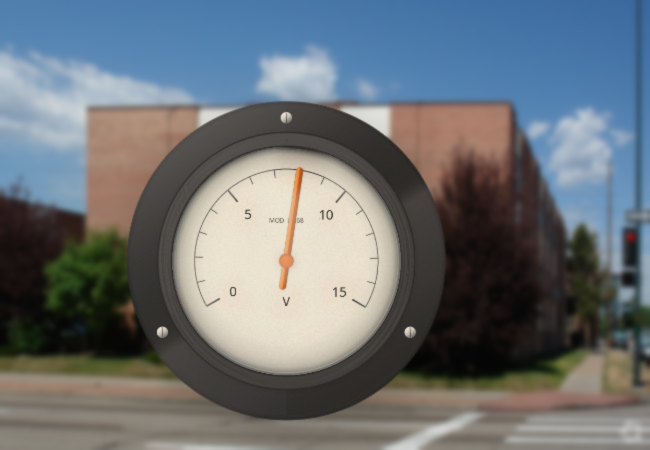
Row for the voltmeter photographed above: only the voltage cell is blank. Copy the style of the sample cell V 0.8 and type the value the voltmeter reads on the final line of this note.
V 8
